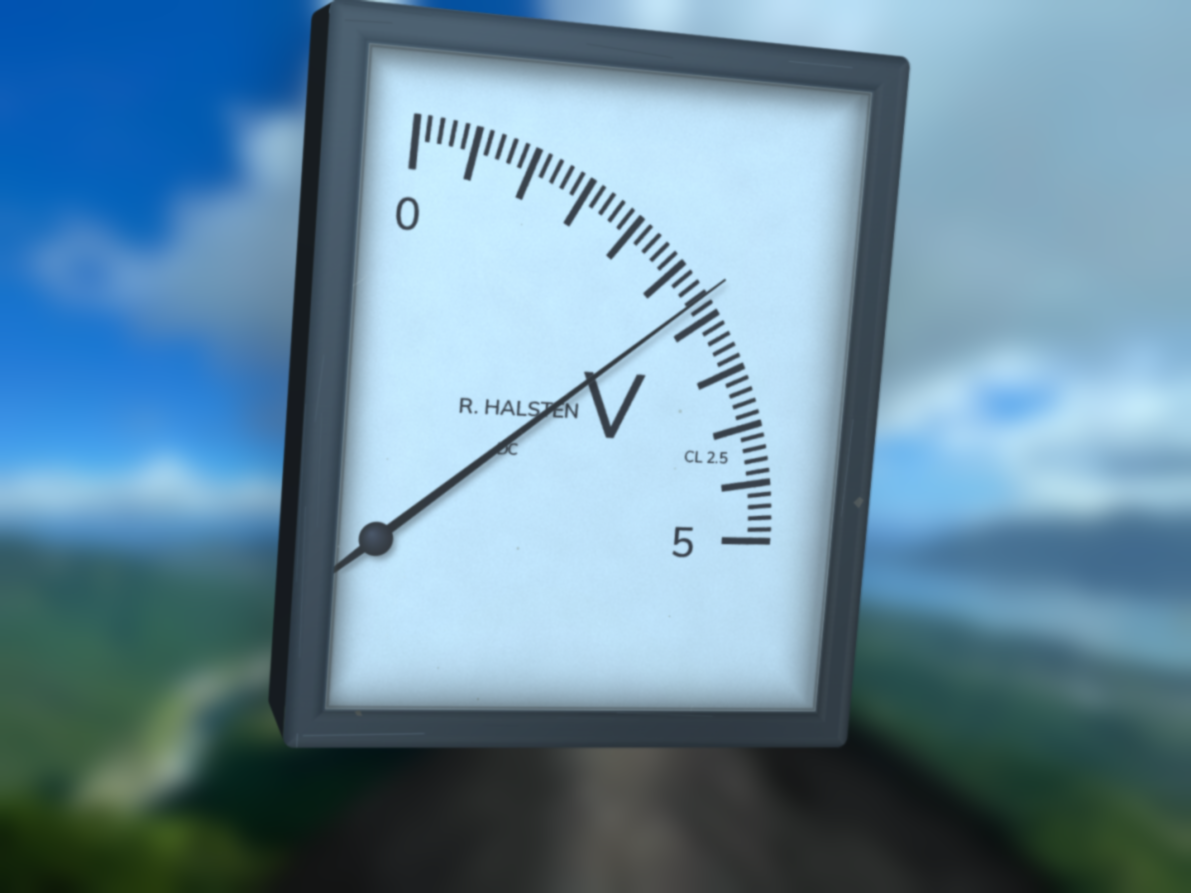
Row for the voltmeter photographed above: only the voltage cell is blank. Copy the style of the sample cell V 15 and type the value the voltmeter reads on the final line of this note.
V 2.8
